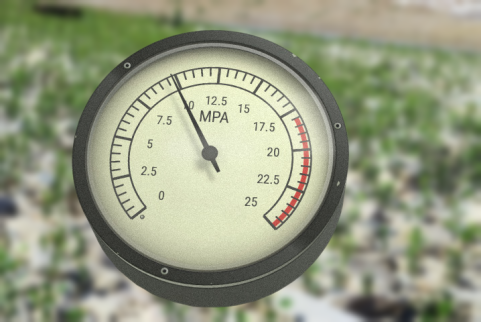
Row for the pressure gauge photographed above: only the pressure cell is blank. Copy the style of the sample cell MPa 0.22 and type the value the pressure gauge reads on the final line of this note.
MPa 9.75
